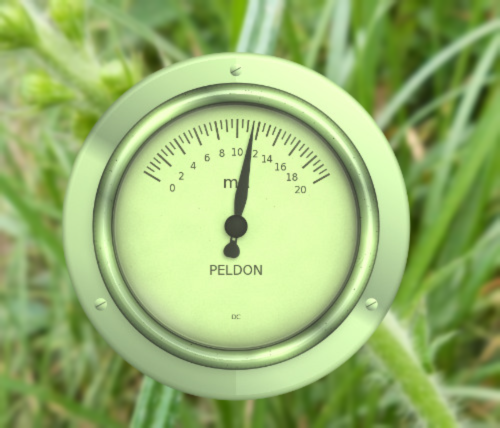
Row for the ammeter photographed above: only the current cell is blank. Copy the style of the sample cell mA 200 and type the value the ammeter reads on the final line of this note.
mA 11.5
